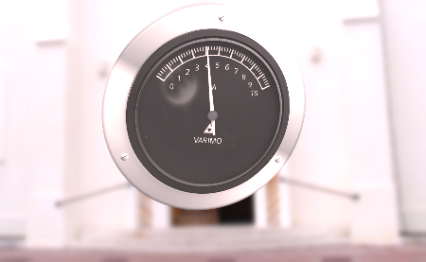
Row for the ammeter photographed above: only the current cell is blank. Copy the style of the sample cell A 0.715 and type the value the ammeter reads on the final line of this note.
A 4
